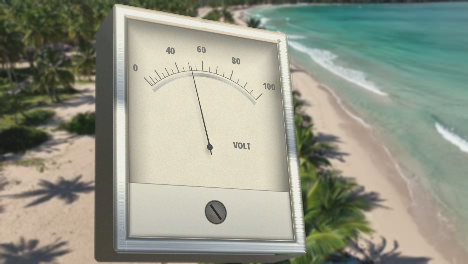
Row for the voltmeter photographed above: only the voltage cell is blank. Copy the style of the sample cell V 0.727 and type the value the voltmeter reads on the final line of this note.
V 50
